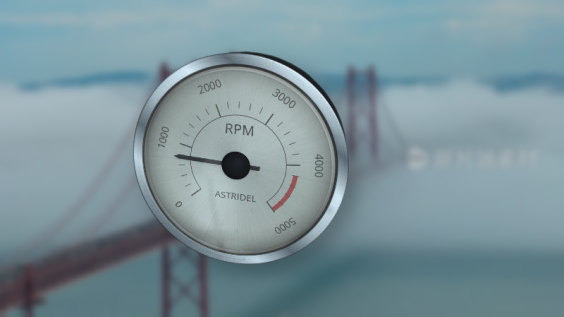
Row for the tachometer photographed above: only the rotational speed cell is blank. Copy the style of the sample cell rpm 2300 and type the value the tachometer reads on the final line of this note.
rpm 800
